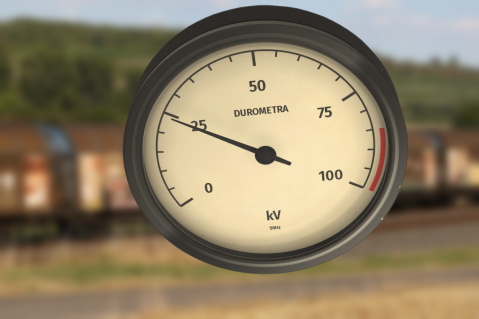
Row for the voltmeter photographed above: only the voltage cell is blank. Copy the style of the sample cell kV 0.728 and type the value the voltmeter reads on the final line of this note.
kV 25
